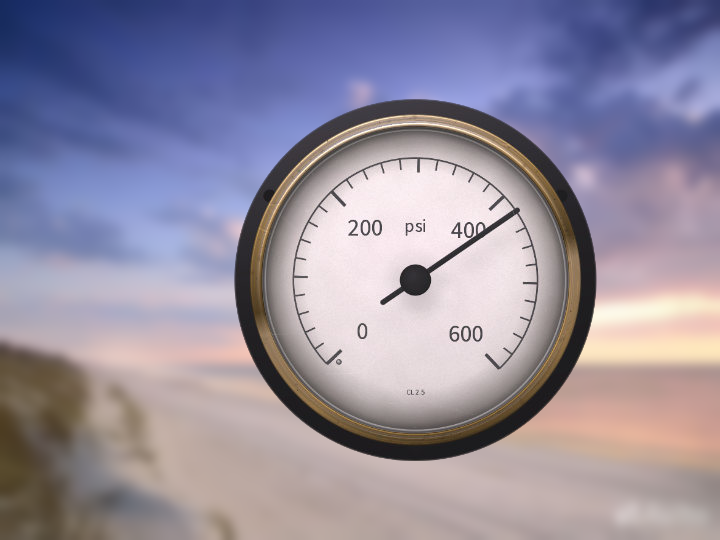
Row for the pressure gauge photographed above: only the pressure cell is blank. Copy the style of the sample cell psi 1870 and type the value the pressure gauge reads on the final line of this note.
psi 420
